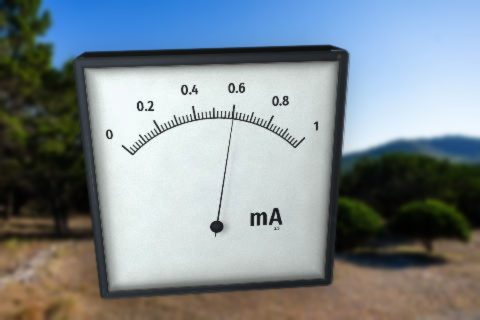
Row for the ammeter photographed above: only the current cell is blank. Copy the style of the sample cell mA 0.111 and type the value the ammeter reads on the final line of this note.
mA 0.6
